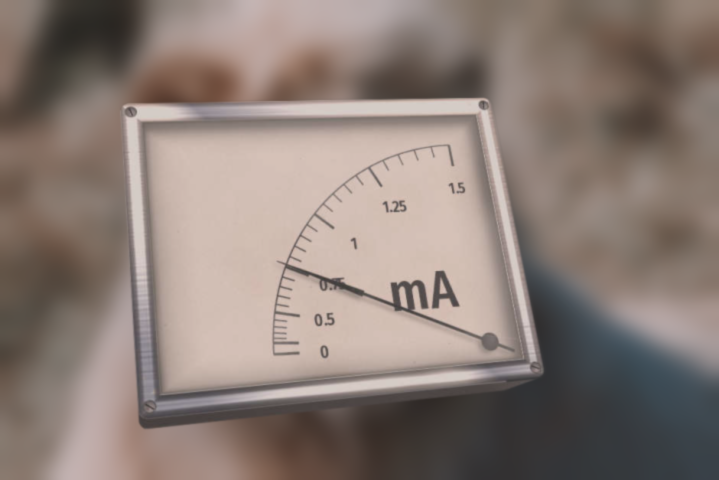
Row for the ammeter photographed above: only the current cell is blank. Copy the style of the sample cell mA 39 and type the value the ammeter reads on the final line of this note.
mA 0.75
